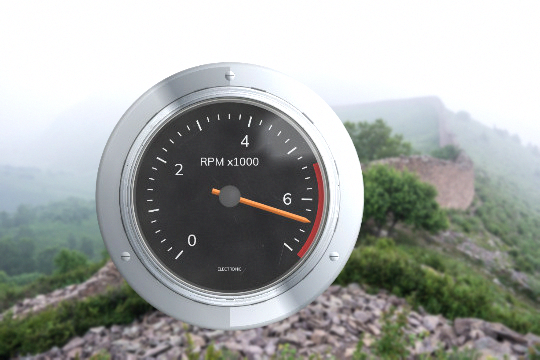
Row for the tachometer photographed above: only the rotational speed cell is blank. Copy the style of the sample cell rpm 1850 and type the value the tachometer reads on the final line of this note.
rpm 6400
